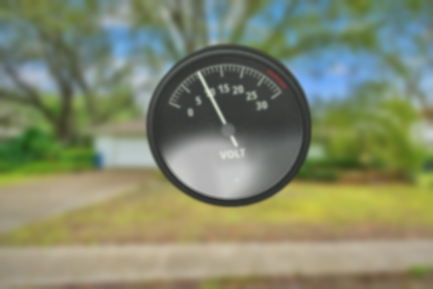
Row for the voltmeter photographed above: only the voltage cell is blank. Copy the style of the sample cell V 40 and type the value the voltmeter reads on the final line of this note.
V 10
